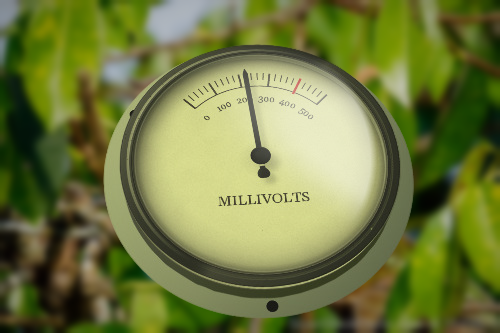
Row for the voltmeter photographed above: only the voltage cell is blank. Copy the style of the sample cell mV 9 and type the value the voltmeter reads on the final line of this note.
mV 220
